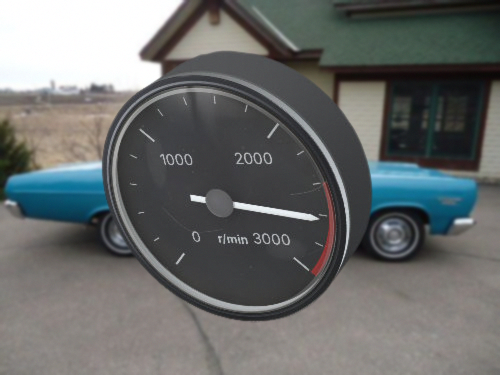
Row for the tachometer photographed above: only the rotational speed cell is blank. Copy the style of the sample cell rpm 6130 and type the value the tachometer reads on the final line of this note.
rpm 2600
